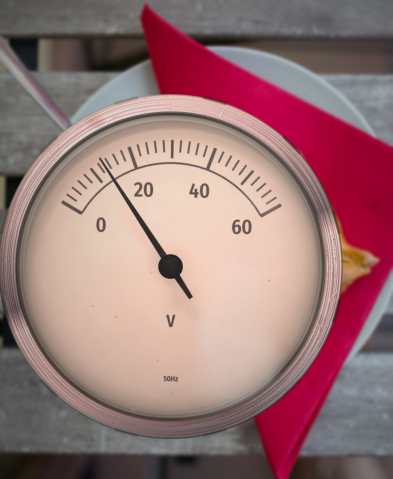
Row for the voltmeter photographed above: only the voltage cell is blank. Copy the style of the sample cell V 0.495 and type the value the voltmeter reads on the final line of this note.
V 13
